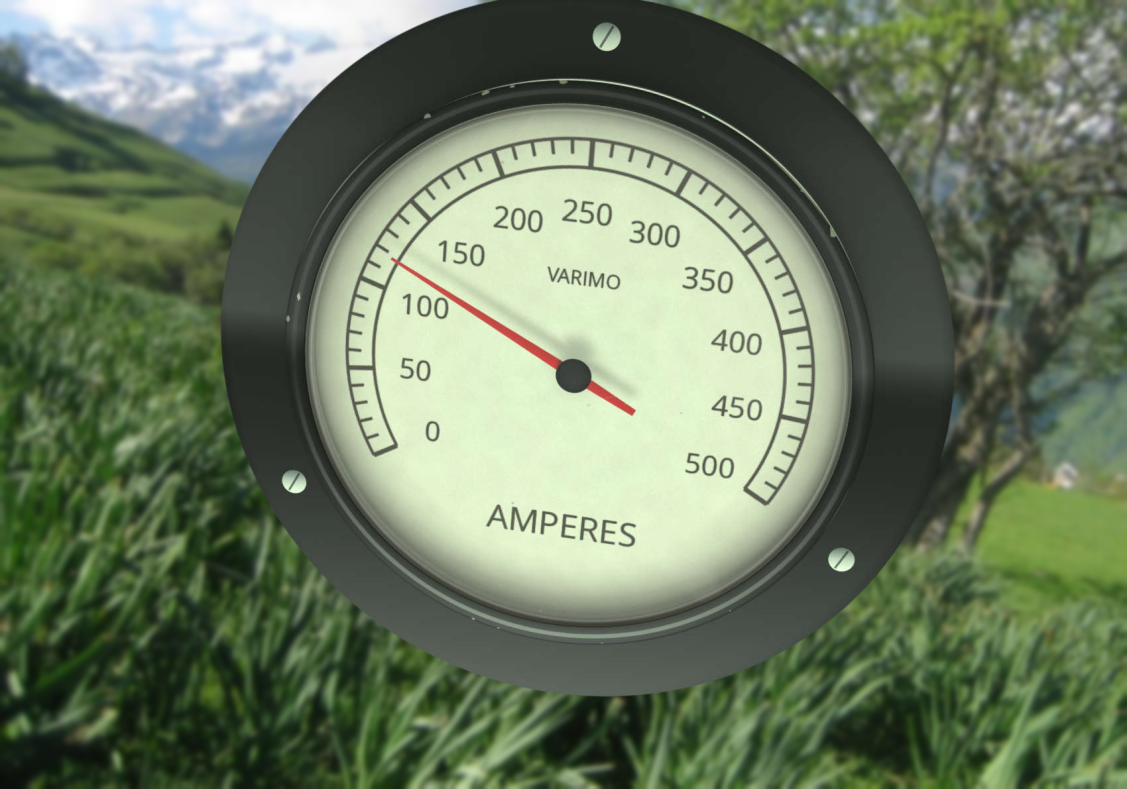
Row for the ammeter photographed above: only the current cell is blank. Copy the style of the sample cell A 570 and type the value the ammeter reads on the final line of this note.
A 120
